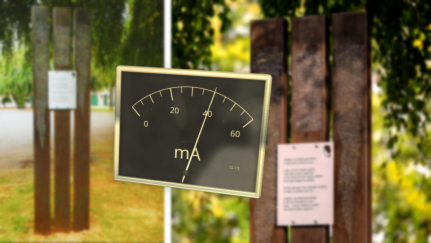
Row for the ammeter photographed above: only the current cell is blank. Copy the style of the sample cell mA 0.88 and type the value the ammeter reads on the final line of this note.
mA 40
